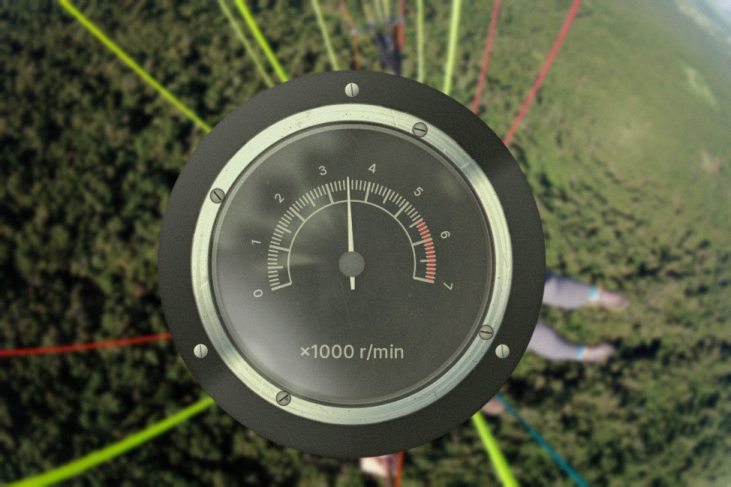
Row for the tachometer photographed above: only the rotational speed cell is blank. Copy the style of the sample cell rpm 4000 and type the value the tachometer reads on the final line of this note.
rpm 3500
